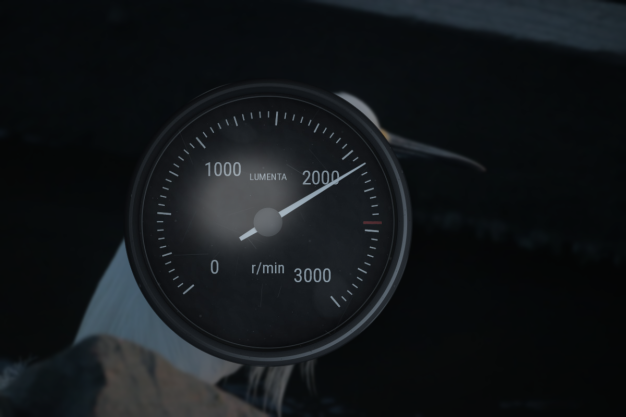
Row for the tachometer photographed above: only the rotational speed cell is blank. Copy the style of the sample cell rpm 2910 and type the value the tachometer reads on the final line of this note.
rpm 2100
